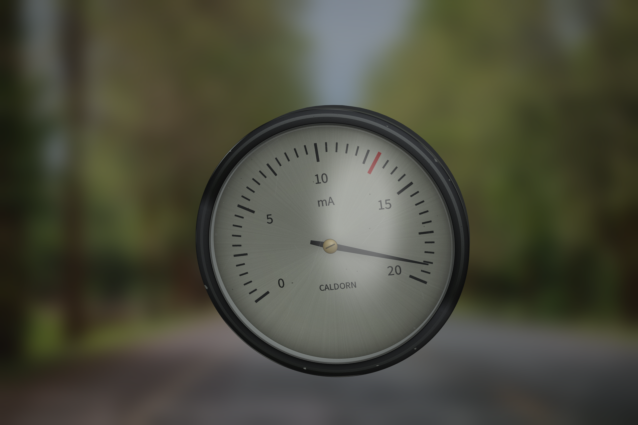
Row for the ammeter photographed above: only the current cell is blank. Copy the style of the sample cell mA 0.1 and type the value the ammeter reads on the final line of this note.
mA 19
